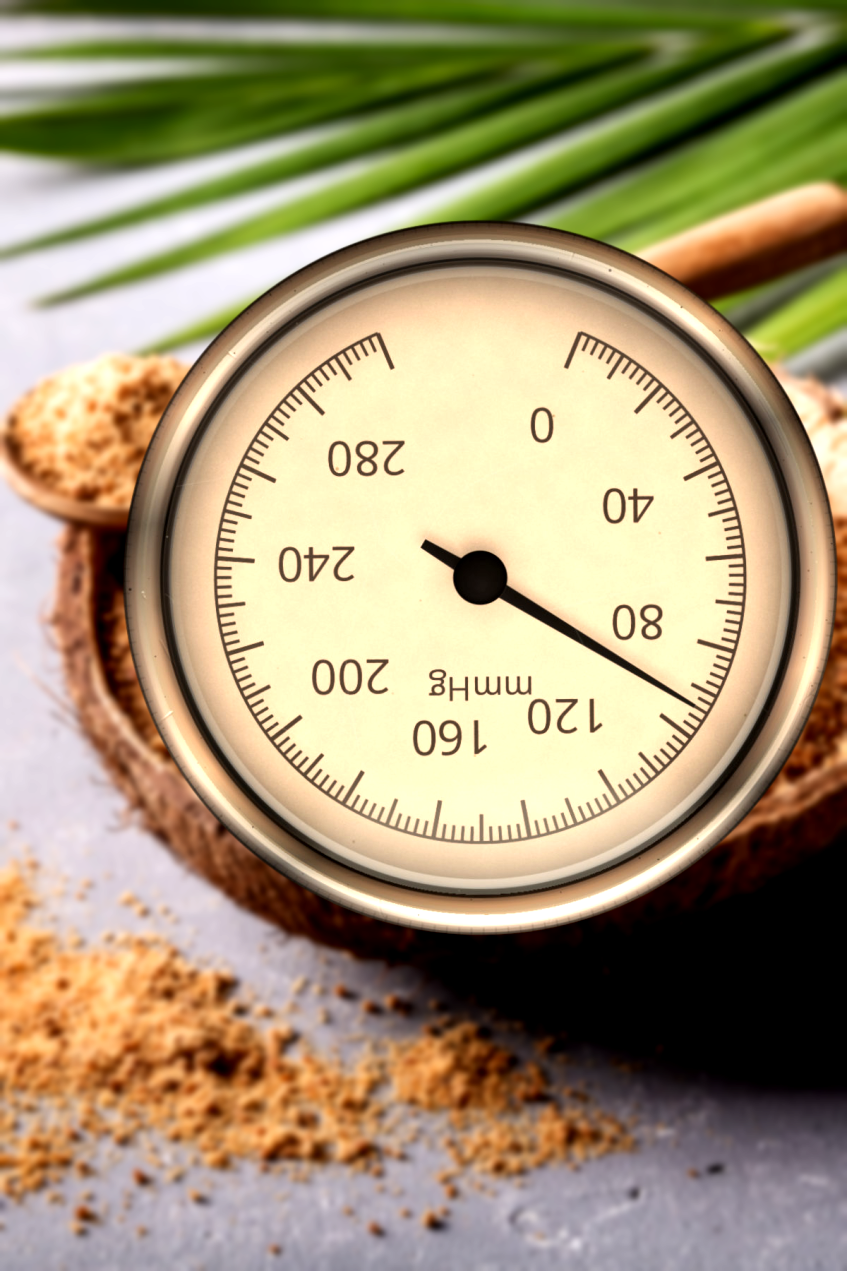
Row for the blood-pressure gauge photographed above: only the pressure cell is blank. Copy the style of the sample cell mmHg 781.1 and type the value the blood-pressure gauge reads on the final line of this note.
mmHg 94
